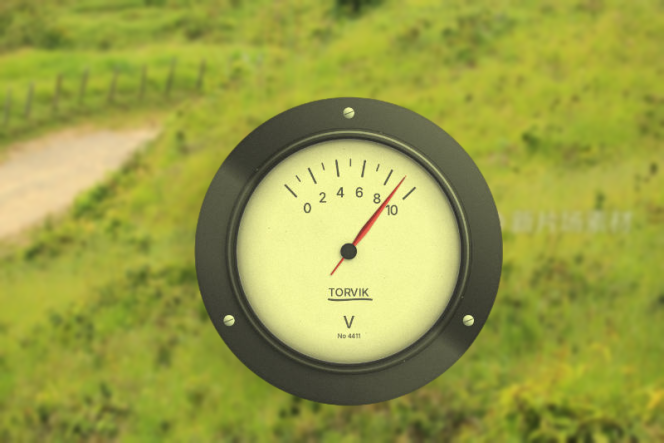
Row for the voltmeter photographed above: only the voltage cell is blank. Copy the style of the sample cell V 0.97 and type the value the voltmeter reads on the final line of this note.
V 9
